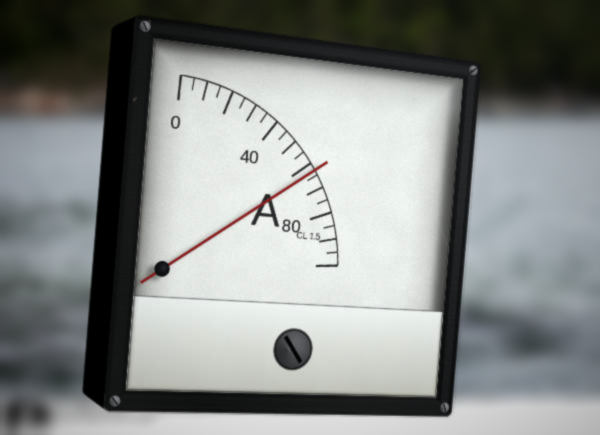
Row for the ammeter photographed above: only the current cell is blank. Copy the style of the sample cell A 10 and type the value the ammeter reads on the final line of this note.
A 62.5
